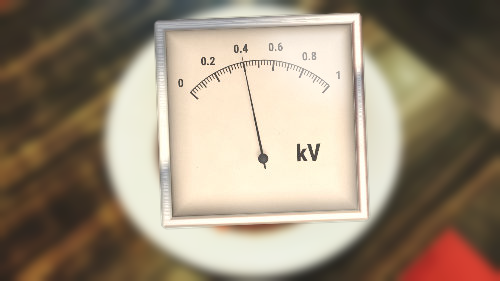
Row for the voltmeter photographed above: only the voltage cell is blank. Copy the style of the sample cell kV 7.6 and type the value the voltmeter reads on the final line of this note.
kV 0.4
